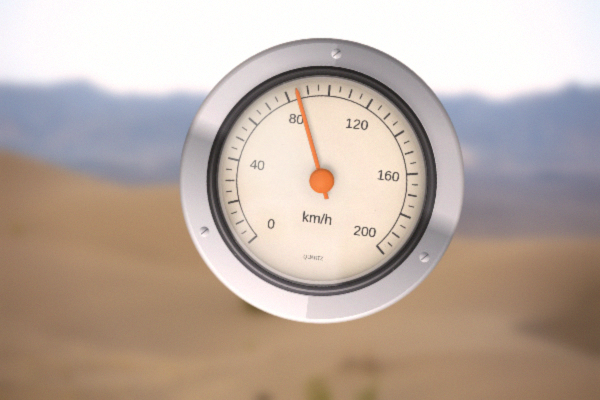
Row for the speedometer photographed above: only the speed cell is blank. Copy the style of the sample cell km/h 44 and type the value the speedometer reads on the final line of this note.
km/h 85
